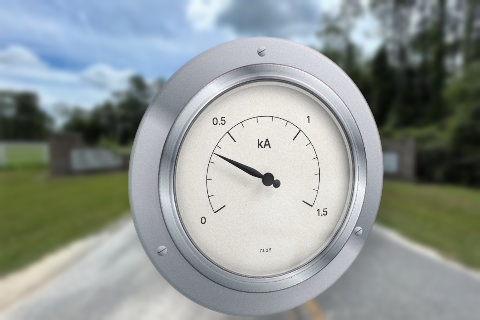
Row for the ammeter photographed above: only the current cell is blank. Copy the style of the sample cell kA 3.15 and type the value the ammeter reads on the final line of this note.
kA 0.35
